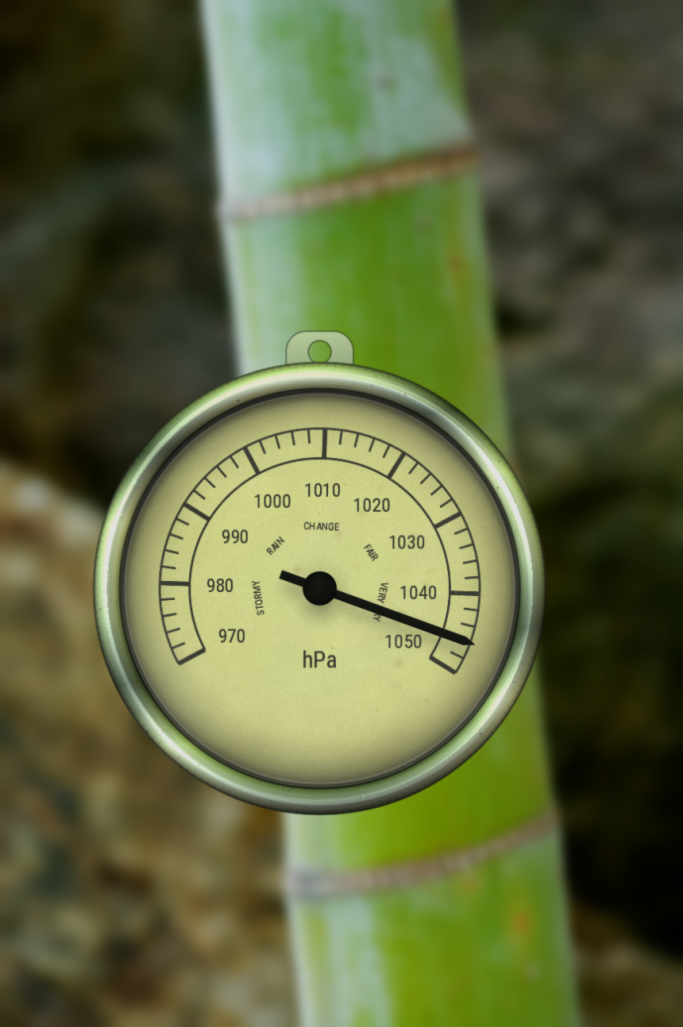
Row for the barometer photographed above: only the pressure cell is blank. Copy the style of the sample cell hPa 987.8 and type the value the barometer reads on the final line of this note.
hPa 1046
